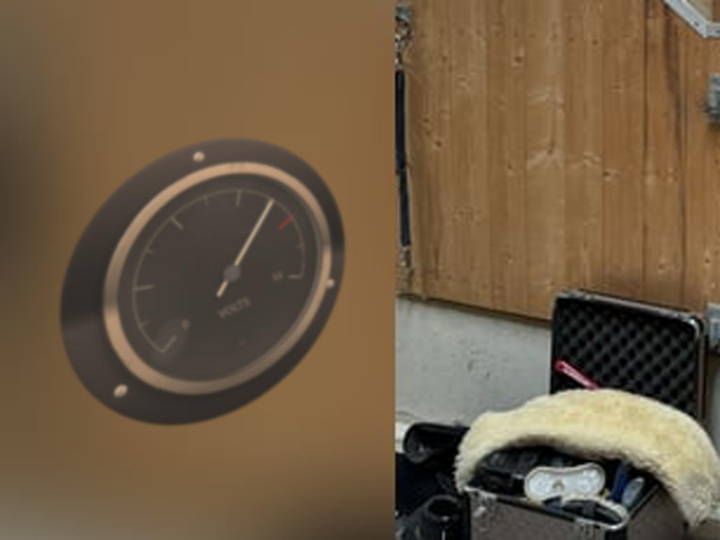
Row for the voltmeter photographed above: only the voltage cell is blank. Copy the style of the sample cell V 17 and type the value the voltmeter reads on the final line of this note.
V 35
